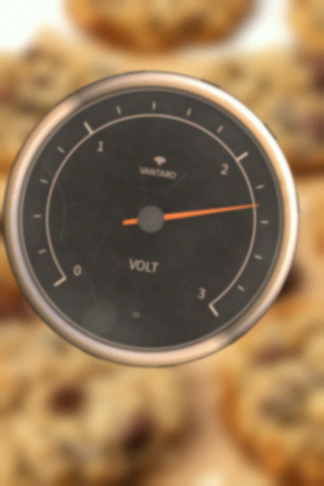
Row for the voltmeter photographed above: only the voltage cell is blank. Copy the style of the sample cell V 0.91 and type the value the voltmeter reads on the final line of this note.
V 2.3
